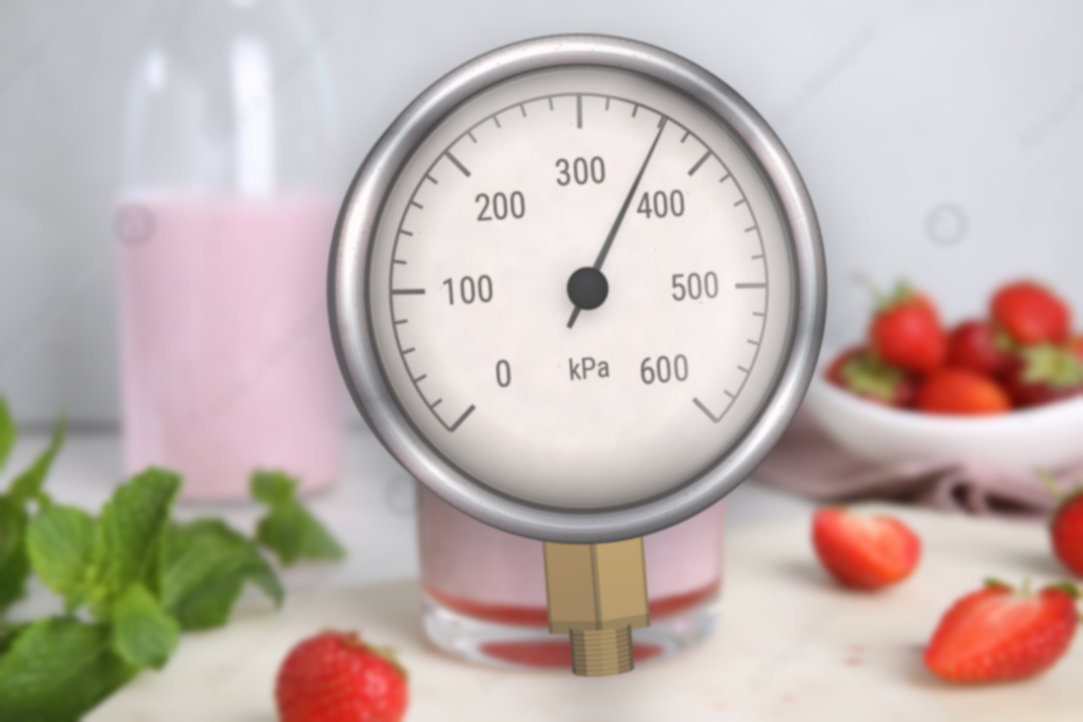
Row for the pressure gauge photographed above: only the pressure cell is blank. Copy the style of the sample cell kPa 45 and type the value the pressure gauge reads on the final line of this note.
kPa 360
